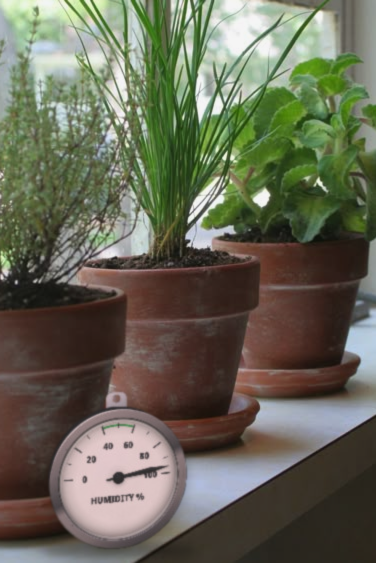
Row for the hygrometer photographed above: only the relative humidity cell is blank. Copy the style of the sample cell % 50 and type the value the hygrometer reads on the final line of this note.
% 95
